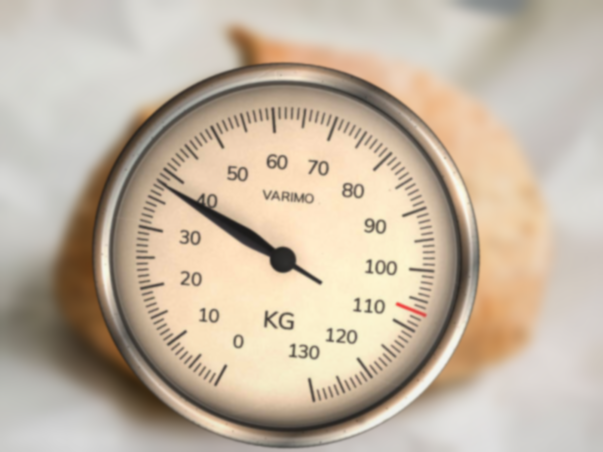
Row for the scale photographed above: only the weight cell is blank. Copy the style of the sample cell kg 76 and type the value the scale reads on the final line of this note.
kg 38
